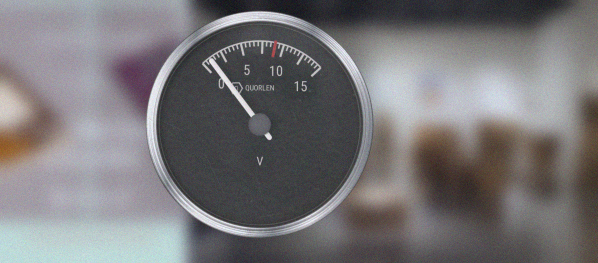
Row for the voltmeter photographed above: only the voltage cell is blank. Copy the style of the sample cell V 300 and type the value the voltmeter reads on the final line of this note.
V 1
